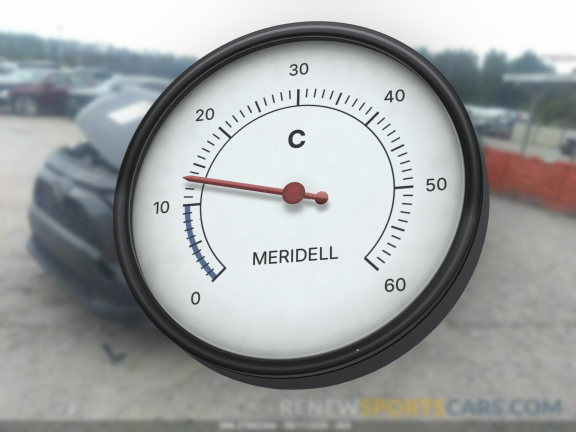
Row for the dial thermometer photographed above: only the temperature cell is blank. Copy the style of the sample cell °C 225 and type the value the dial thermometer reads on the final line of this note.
°C 13
